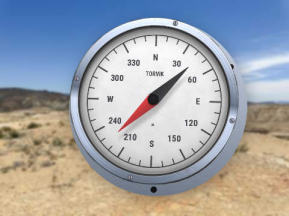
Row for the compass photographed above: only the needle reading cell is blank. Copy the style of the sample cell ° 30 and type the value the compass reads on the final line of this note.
° 225
